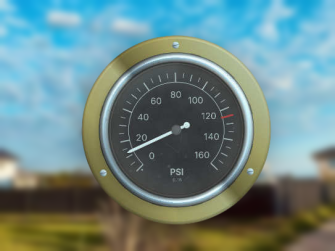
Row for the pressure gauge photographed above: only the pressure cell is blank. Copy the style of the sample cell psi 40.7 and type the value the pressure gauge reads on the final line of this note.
psi 12.5
